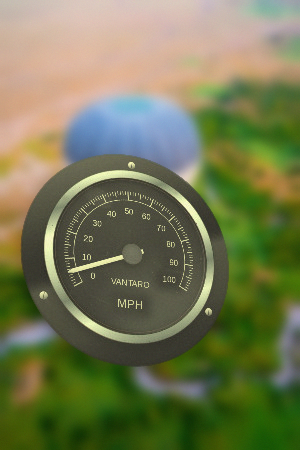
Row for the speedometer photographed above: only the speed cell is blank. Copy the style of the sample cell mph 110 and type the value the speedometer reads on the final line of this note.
mph 5
